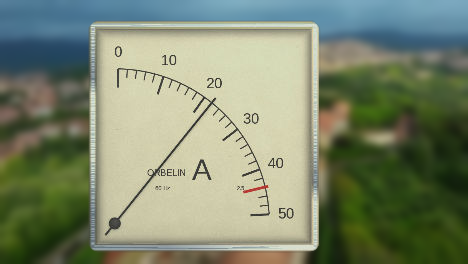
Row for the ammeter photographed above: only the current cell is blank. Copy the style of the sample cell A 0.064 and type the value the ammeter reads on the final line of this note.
A 22
